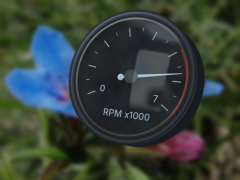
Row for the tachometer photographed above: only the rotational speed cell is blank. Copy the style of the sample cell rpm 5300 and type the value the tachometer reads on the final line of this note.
rpm 5750
